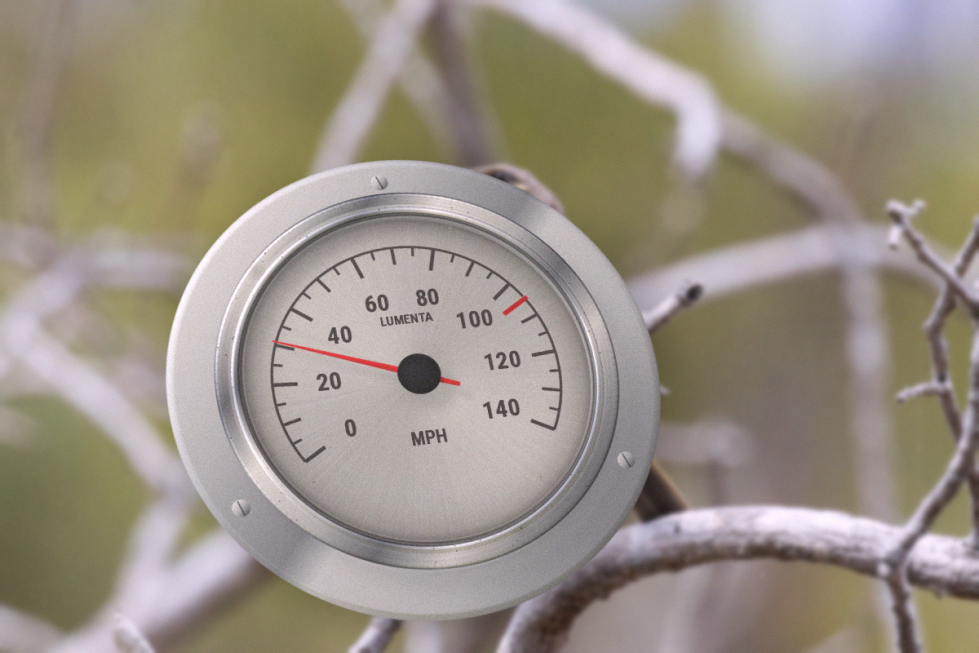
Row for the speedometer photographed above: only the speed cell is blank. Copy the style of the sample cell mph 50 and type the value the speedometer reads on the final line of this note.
mph 30
